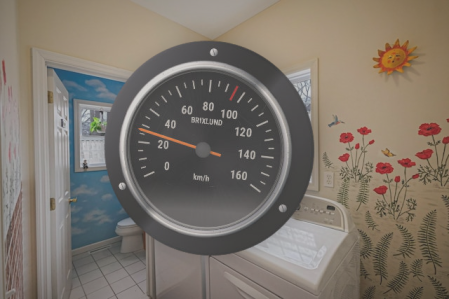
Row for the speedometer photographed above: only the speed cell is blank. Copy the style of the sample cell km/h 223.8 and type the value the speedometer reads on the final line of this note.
km/h 27.5
